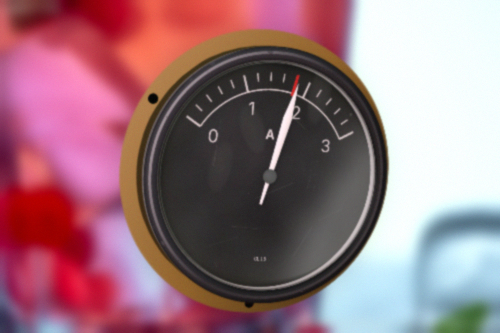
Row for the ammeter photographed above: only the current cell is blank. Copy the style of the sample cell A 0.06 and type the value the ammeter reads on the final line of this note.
A 1.8
